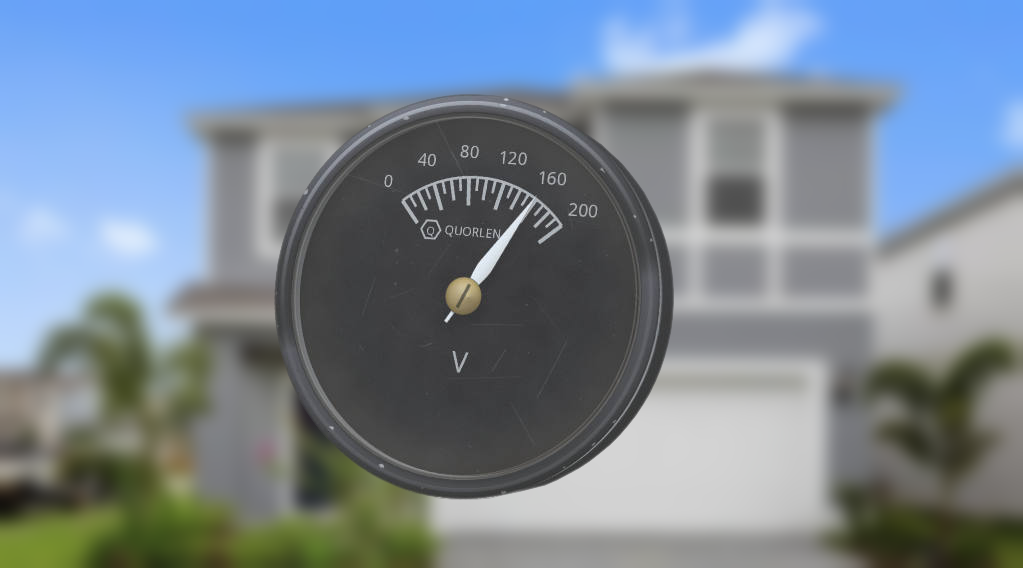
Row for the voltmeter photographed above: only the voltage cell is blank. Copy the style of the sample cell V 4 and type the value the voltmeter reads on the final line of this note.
V 160
